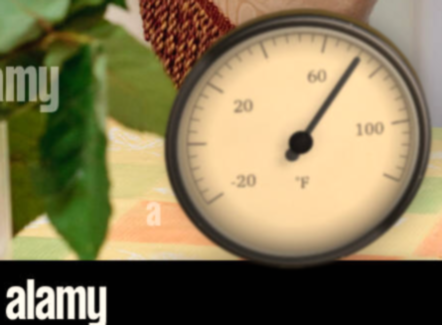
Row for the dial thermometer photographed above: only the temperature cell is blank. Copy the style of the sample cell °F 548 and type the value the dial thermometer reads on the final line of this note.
°F 72
